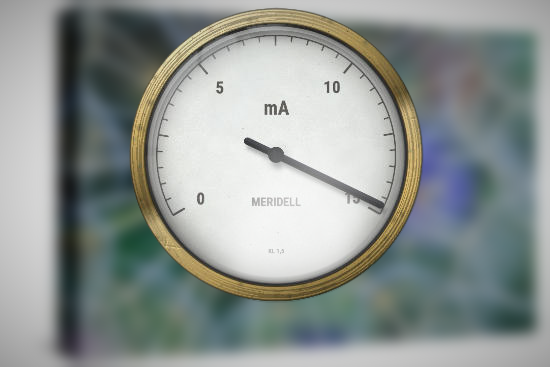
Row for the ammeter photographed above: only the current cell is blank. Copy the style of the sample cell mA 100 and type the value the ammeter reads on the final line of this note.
mA 14.75
